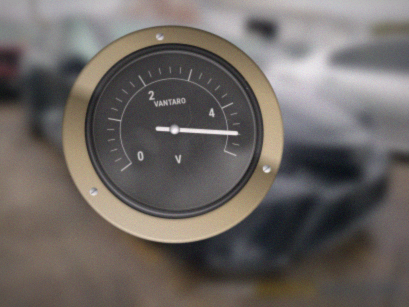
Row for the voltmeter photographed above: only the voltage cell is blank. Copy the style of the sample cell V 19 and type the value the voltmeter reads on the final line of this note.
V 4.6
